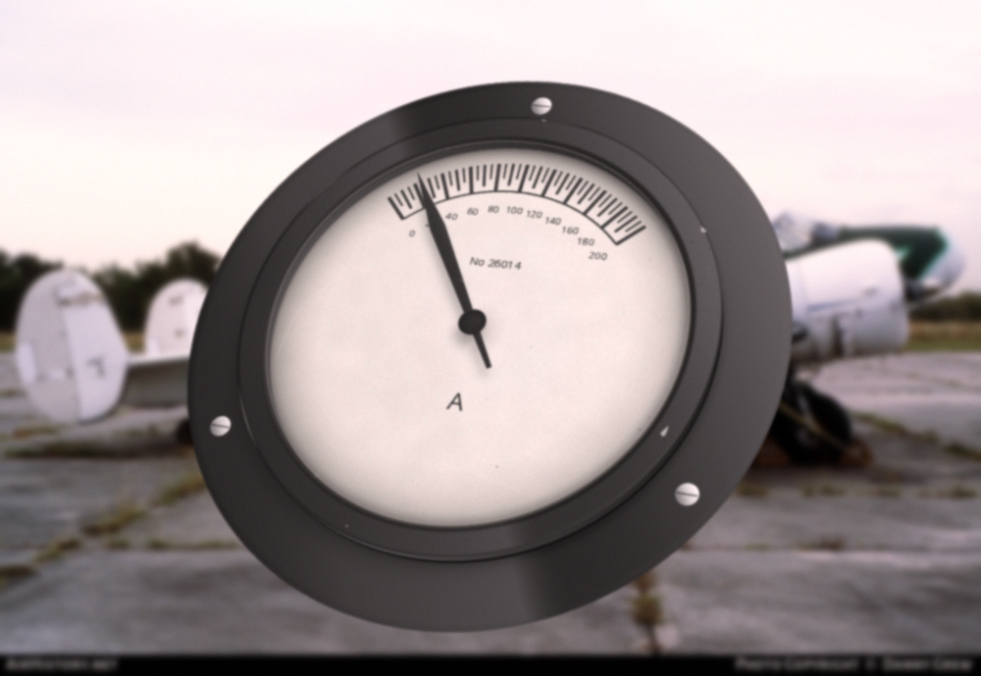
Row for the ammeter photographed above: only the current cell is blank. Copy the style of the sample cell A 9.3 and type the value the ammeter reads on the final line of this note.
A 25
